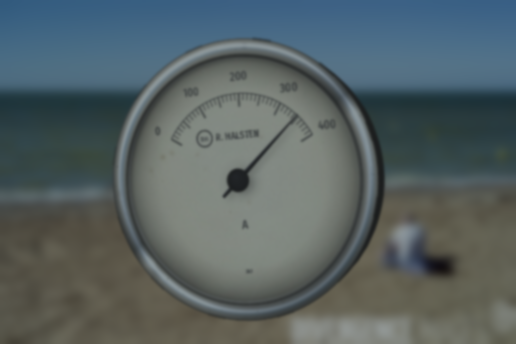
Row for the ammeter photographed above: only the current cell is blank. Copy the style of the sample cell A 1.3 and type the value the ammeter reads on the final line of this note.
A 350
